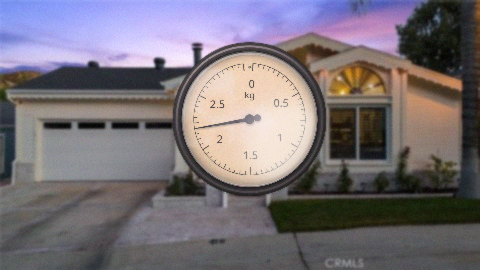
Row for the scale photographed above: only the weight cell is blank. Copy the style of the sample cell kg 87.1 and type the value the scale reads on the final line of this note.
kg 2.2
